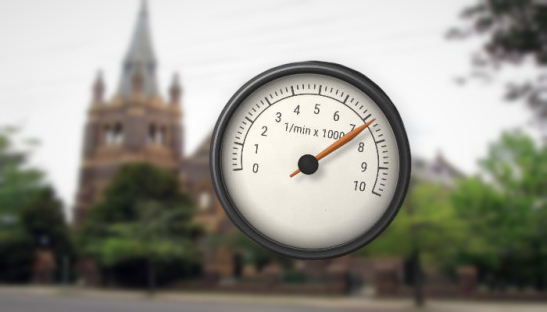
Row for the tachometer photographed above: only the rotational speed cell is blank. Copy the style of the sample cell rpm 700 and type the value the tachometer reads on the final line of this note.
rpm 7200
